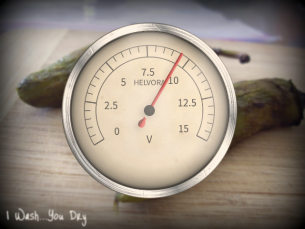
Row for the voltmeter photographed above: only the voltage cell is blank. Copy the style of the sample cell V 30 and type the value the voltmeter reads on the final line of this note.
V 9.5
